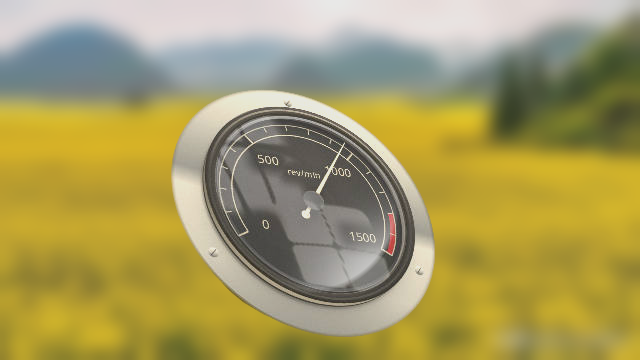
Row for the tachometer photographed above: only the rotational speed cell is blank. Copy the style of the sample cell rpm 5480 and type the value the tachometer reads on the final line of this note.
rpm 950
